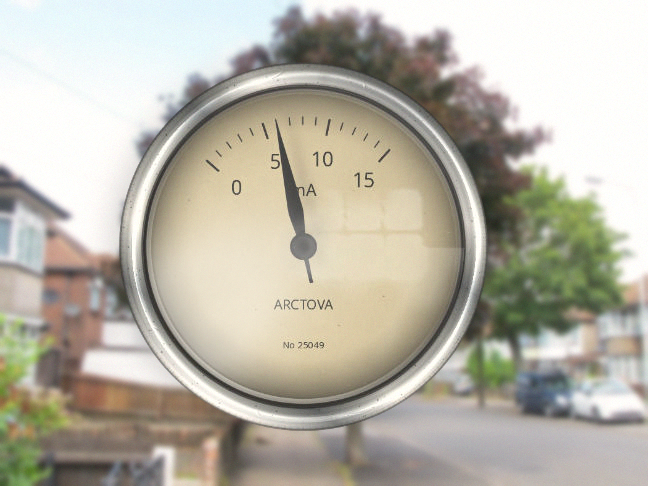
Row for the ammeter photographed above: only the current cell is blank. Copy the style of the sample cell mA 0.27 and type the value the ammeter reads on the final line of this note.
mA 6
